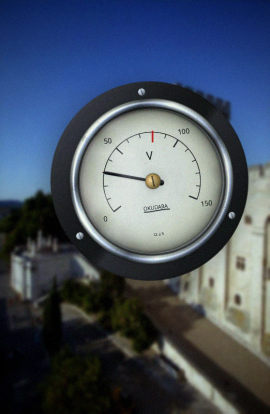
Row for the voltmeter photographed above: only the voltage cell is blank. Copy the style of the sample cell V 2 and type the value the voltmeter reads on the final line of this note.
V 30
